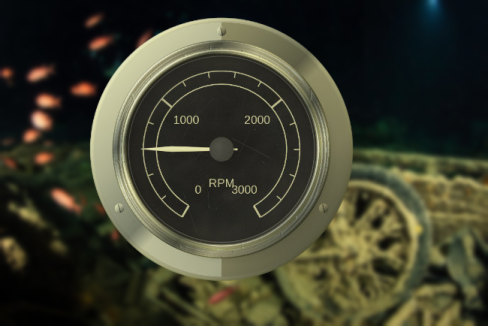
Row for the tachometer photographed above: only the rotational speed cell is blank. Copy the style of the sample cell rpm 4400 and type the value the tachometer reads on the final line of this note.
rpm 600
